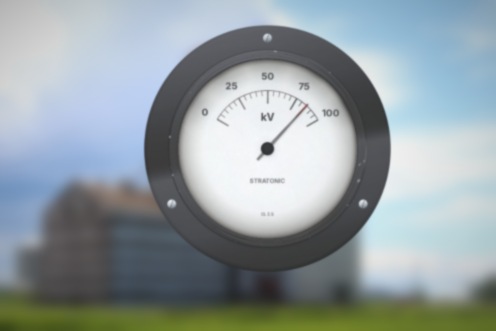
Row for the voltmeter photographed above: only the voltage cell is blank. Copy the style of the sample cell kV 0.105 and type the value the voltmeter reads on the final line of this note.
kV 85
